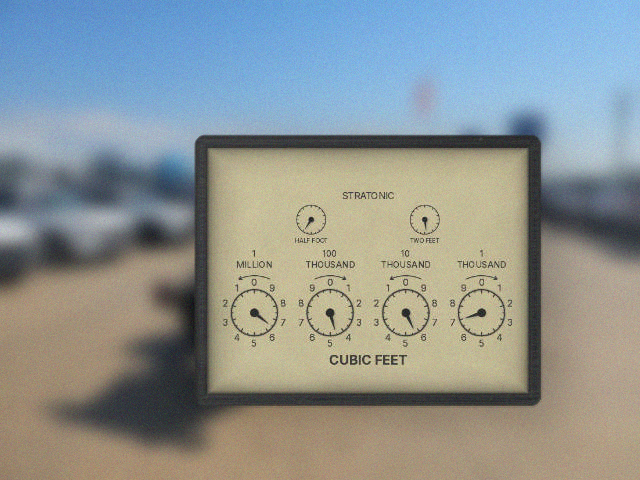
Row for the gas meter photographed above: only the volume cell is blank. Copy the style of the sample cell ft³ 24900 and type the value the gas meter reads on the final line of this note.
ft³ 645700
